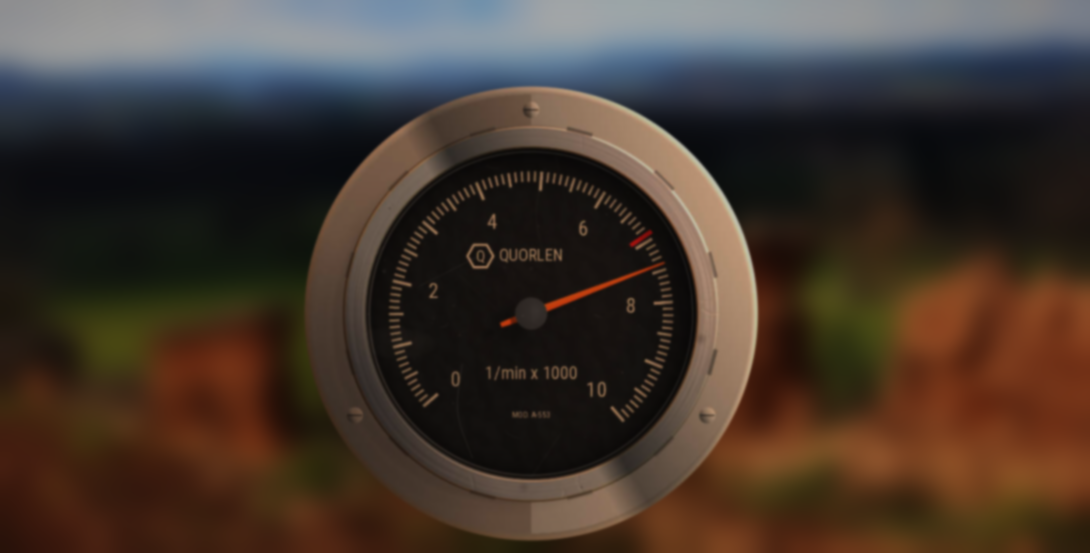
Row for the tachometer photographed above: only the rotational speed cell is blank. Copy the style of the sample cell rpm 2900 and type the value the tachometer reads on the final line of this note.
rpm 7400
